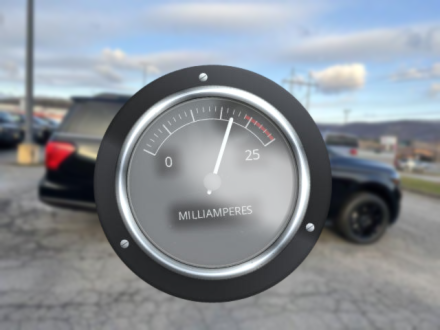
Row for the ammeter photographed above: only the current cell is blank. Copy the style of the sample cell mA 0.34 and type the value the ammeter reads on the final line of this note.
mA 17
